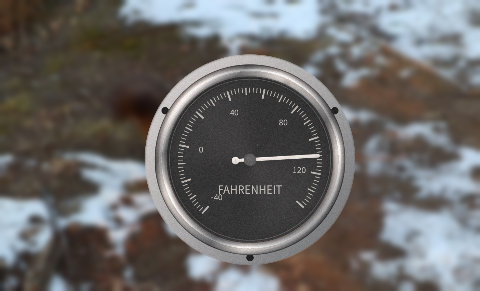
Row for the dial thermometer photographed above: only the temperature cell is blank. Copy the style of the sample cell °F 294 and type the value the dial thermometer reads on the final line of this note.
°F 110
